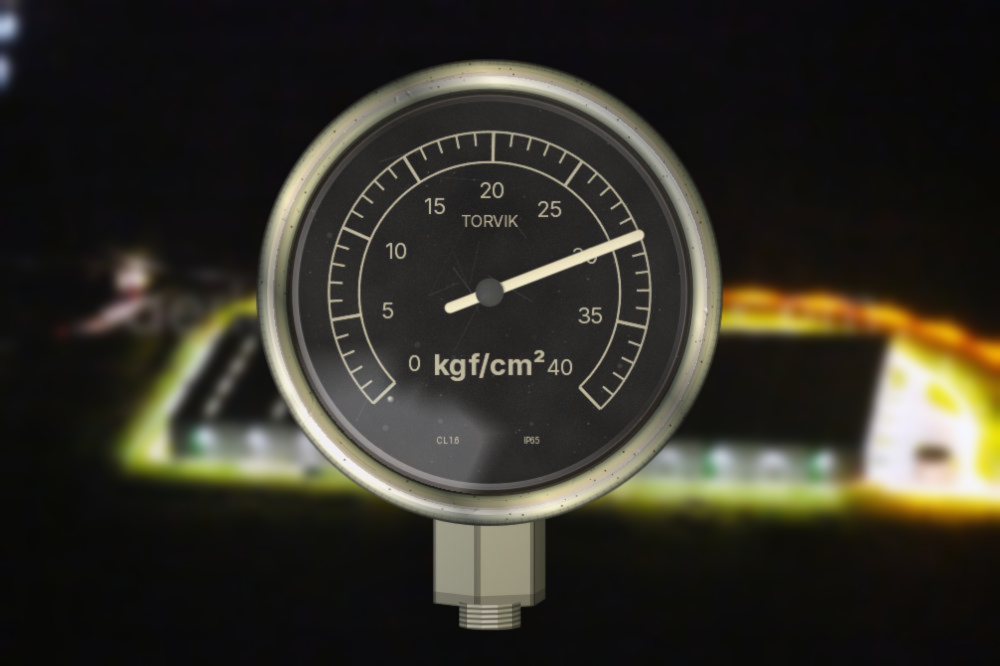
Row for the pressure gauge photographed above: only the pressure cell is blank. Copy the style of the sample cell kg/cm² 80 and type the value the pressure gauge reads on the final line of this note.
kg/cm² 30
